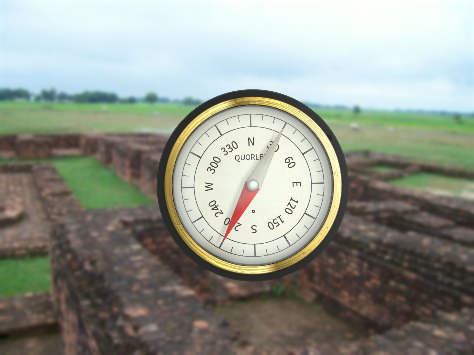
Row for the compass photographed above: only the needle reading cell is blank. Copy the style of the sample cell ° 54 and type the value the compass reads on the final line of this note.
° 210
